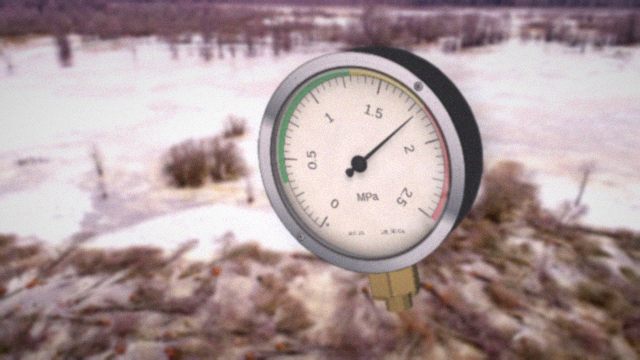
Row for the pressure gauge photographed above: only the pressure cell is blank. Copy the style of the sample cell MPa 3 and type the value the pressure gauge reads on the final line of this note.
MPa 1.8
